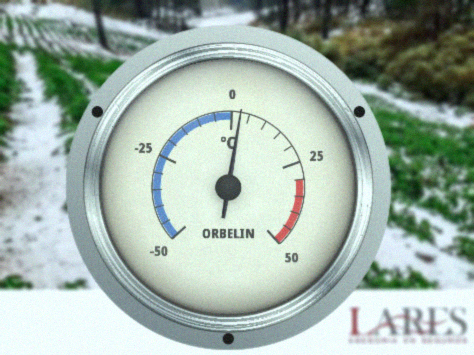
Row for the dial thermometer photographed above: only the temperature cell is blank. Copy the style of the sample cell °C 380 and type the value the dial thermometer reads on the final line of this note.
°C 2.5
